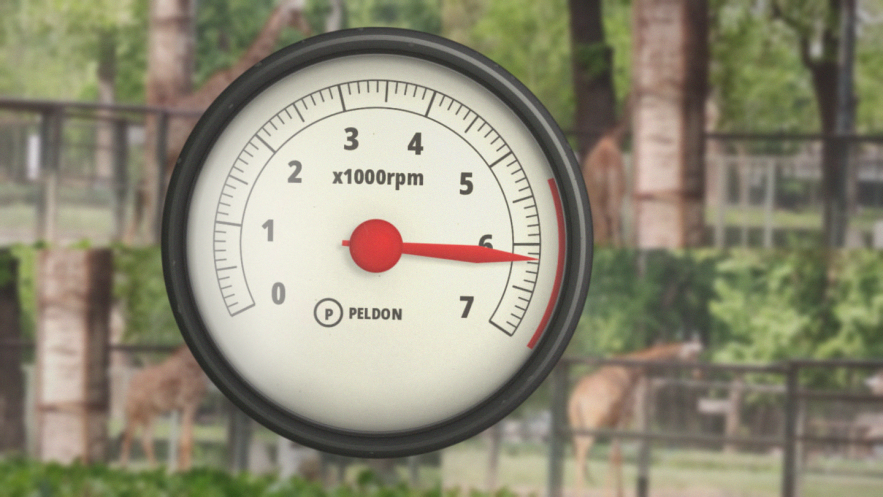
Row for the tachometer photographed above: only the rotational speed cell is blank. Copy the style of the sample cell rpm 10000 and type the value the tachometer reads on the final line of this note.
rpm 6150
